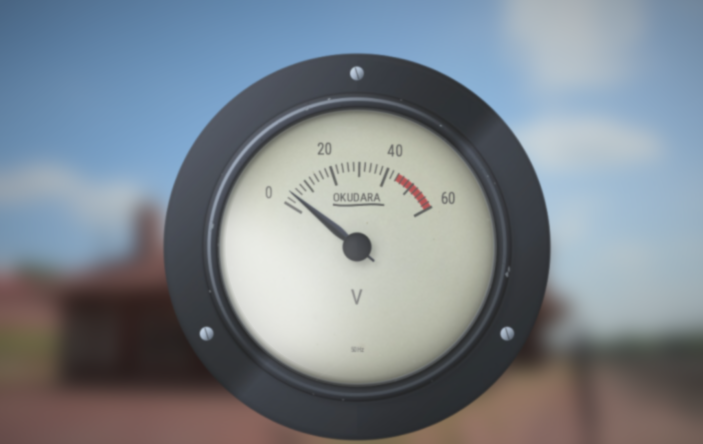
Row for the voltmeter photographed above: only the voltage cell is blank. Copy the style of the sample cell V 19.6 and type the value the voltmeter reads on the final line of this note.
V 4
